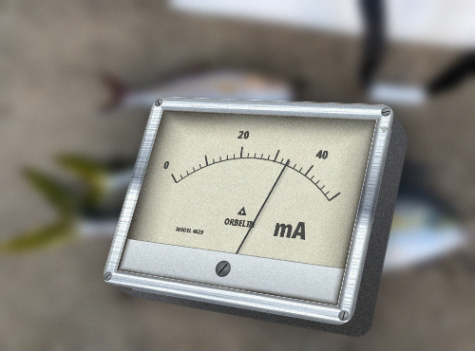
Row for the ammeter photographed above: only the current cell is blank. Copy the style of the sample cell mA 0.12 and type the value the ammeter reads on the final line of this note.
mA 34
